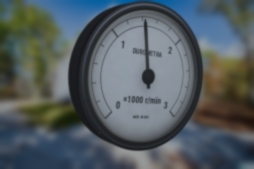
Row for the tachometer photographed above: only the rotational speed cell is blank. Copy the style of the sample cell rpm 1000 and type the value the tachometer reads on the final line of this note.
rpm 1400
